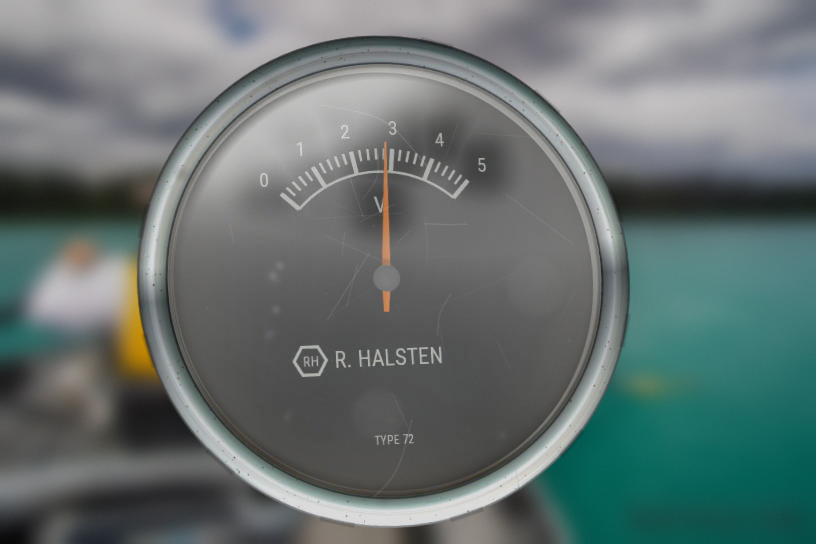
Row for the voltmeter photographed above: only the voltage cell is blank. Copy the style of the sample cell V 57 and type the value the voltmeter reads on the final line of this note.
V 2.8
